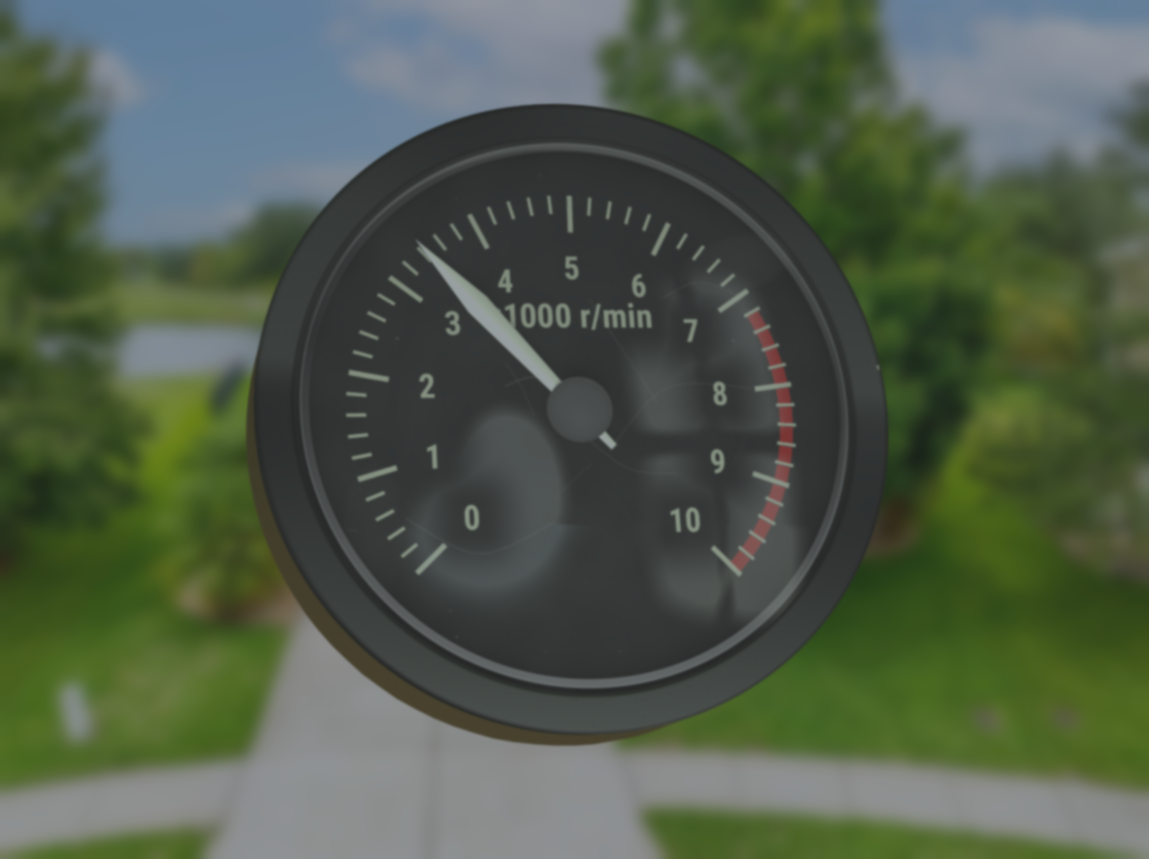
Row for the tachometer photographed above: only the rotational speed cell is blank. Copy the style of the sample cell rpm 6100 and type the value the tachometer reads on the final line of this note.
rpm 3400
